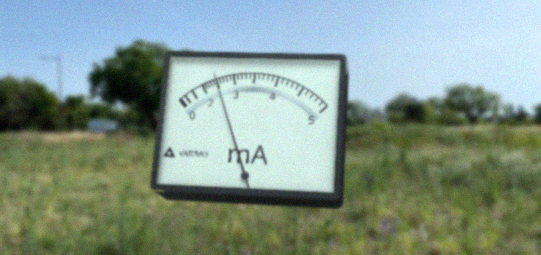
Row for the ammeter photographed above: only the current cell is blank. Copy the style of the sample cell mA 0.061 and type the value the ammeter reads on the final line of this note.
mA 2.5
